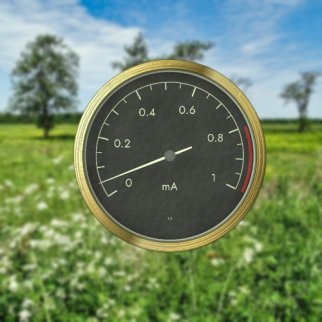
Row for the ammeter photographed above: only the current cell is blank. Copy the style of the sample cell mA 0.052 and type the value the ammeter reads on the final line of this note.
mA 0.05
